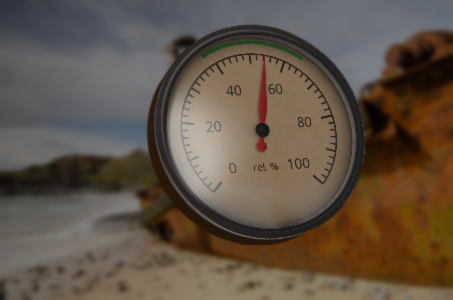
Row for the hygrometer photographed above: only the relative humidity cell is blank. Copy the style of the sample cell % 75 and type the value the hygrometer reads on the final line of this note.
% 54
